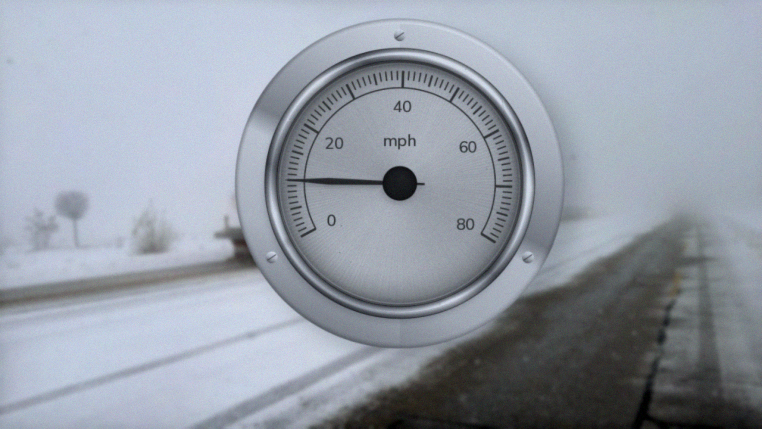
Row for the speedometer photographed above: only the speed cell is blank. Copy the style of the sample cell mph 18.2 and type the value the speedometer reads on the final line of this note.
mph 10
